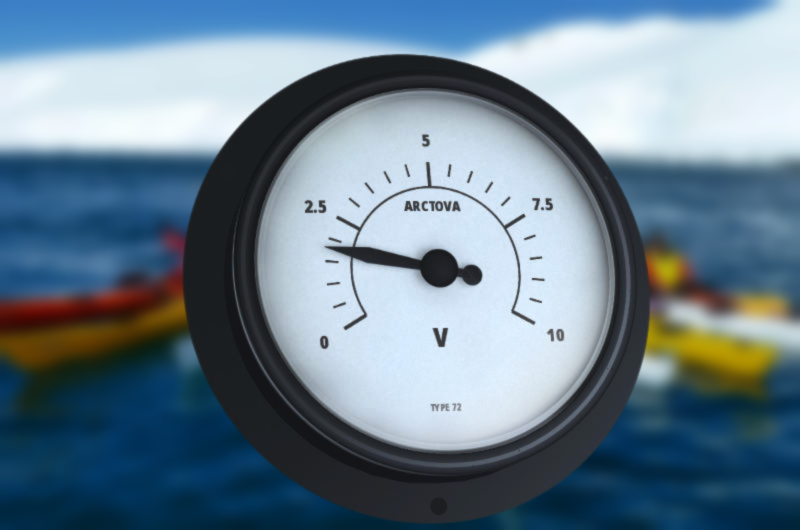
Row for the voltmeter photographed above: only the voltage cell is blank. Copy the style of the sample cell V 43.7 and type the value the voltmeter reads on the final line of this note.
V 1.75
